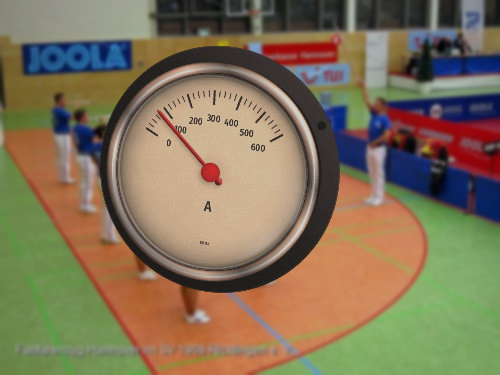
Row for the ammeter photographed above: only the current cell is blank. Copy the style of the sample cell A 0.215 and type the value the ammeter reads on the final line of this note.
A 80
